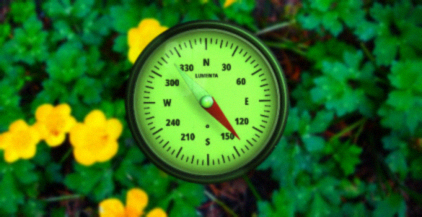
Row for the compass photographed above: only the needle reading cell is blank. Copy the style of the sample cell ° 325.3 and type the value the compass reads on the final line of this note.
° 140
